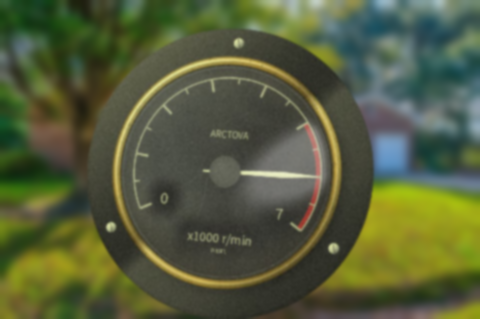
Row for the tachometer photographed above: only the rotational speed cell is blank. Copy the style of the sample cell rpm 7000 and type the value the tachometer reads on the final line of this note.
rpm 6000
